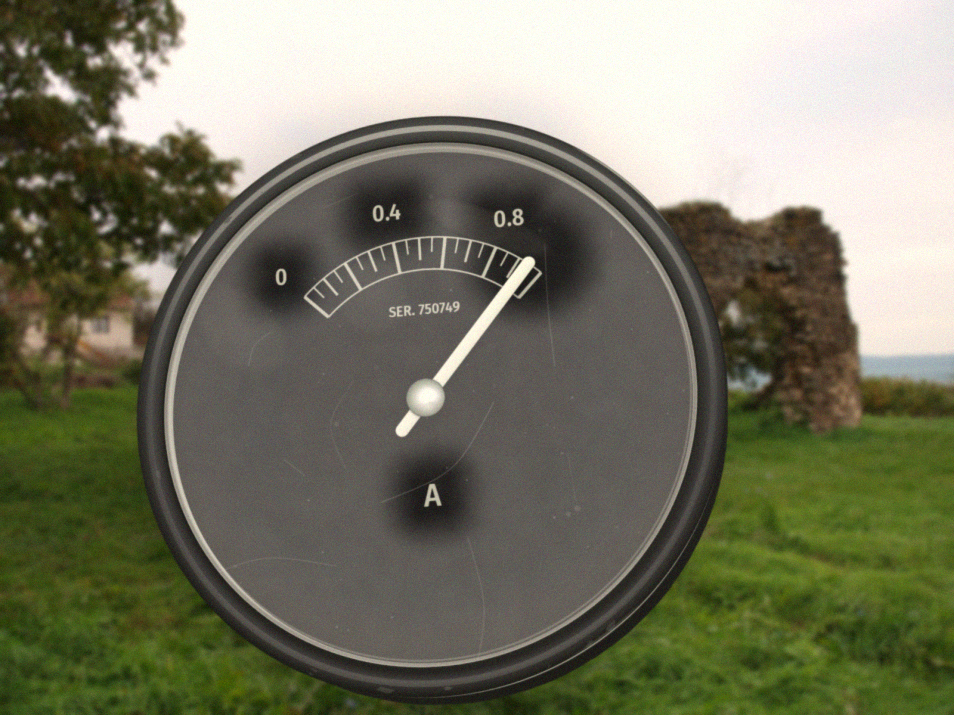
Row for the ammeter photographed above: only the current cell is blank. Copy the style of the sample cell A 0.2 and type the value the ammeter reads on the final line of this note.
A 0.95
